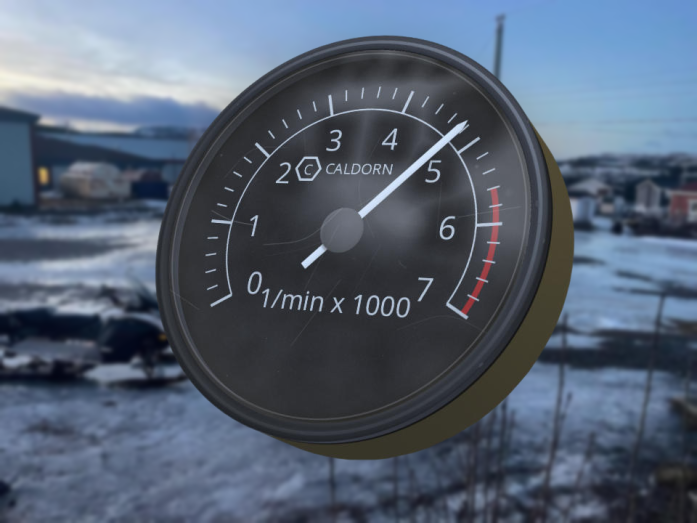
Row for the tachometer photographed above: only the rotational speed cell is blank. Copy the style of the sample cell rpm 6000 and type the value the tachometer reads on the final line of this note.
rpm 4800
